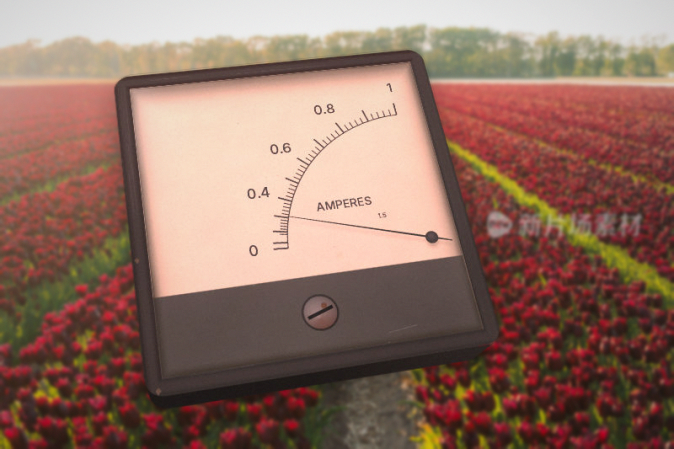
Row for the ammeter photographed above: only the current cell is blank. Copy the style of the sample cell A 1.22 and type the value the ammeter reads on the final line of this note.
A 0.3
